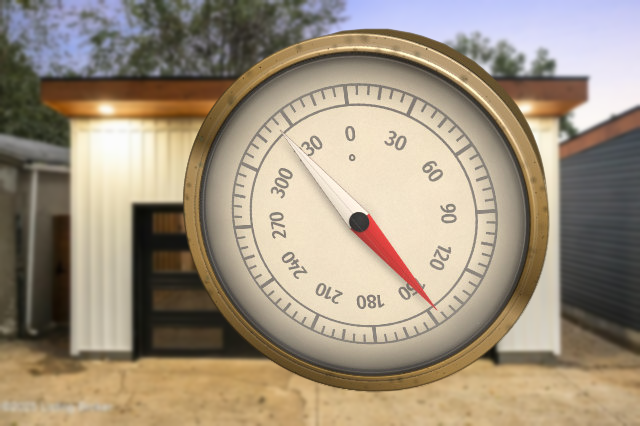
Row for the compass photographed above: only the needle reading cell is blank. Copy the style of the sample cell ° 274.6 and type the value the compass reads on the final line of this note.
° 145
